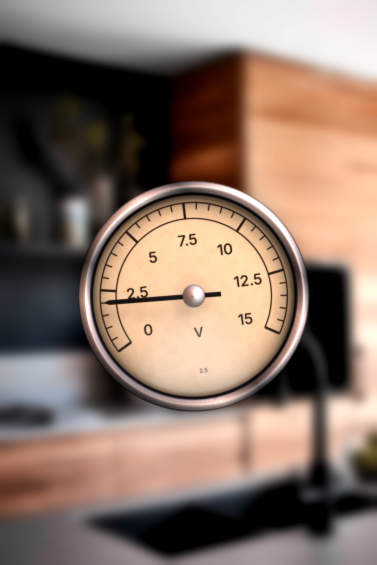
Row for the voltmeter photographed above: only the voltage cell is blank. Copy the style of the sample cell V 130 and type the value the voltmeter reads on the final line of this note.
V 2
